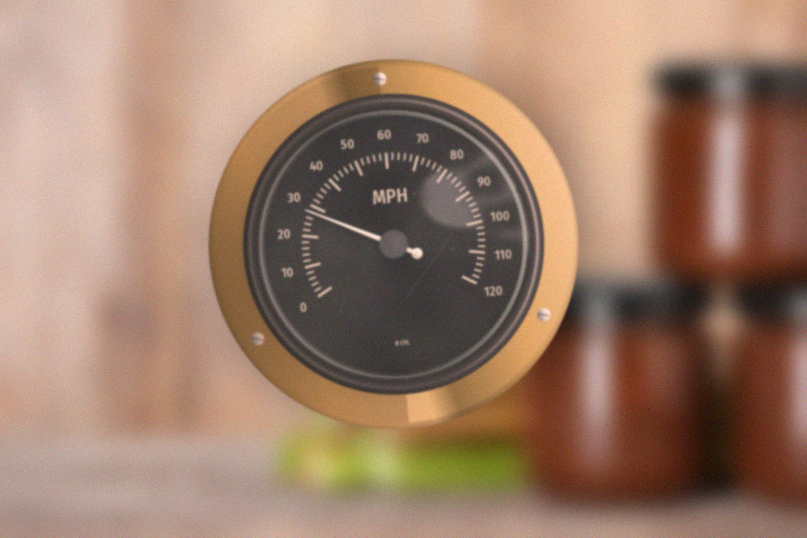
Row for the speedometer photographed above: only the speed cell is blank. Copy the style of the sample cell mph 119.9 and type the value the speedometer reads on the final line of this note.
mph 28
